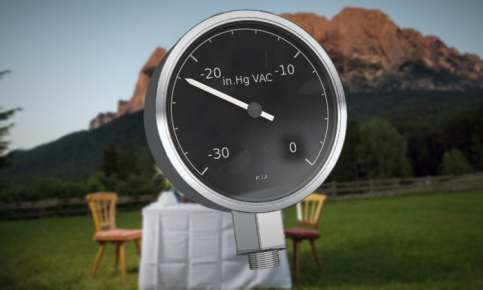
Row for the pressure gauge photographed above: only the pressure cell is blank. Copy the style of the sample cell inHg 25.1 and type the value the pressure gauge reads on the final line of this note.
inHg -22
